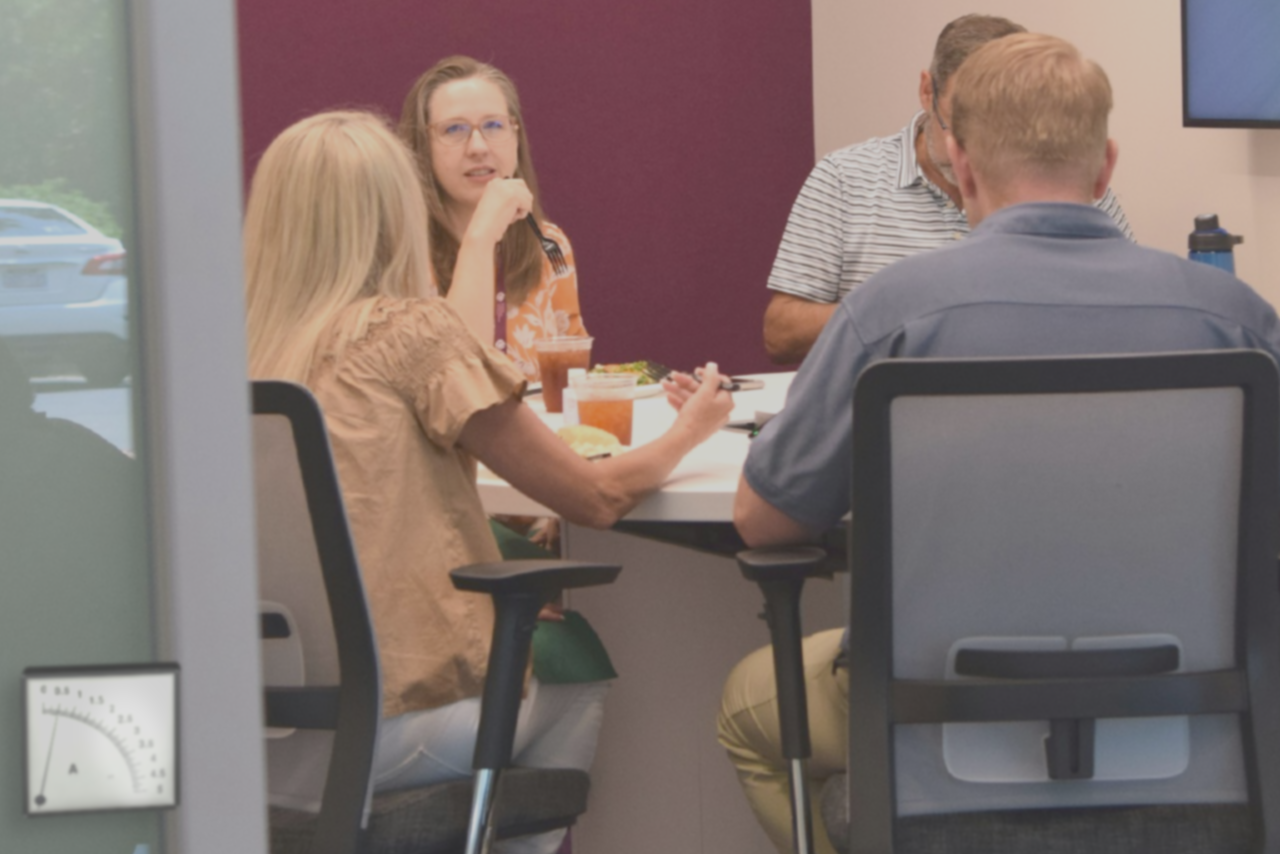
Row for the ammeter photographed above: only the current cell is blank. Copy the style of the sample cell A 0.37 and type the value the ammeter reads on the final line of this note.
A 0.5
